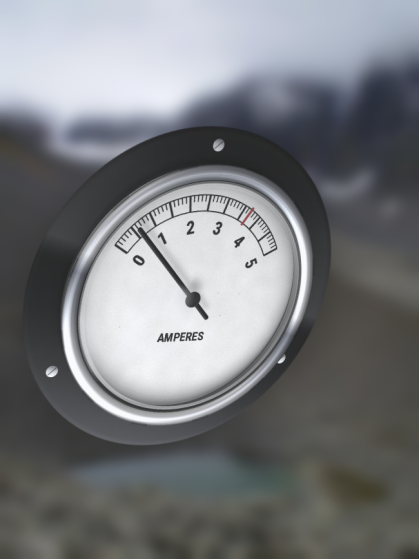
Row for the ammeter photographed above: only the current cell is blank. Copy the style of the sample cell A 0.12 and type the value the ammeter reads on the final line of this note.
A 0.6
